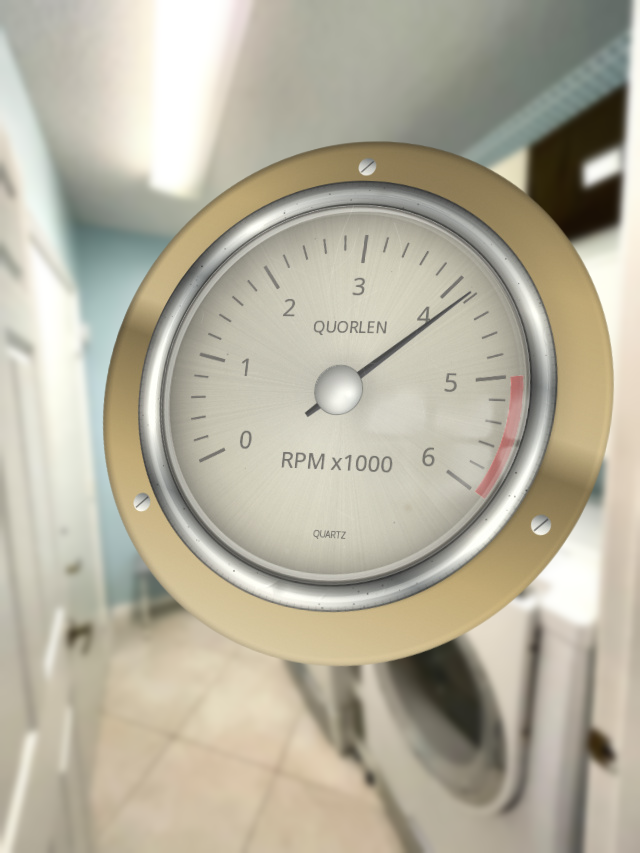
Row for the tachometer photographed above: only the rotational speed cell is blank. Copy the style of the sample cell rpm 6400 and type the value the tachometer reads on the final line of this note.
rpm 4200
